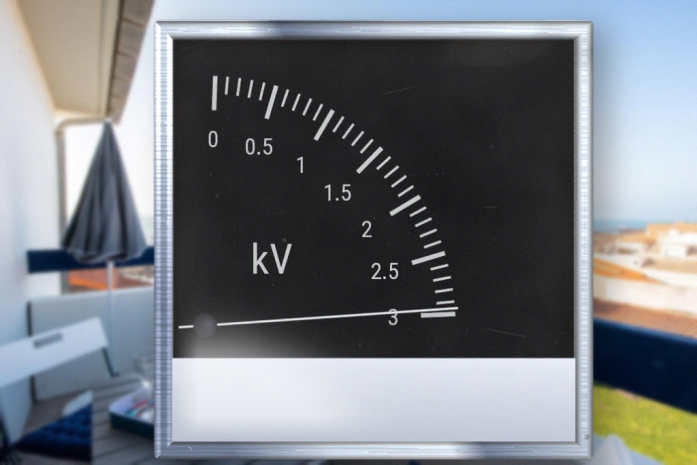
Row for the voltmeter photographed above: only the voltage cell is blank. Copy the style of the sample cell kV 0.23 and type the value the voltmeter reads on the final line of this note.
kV 2.95
